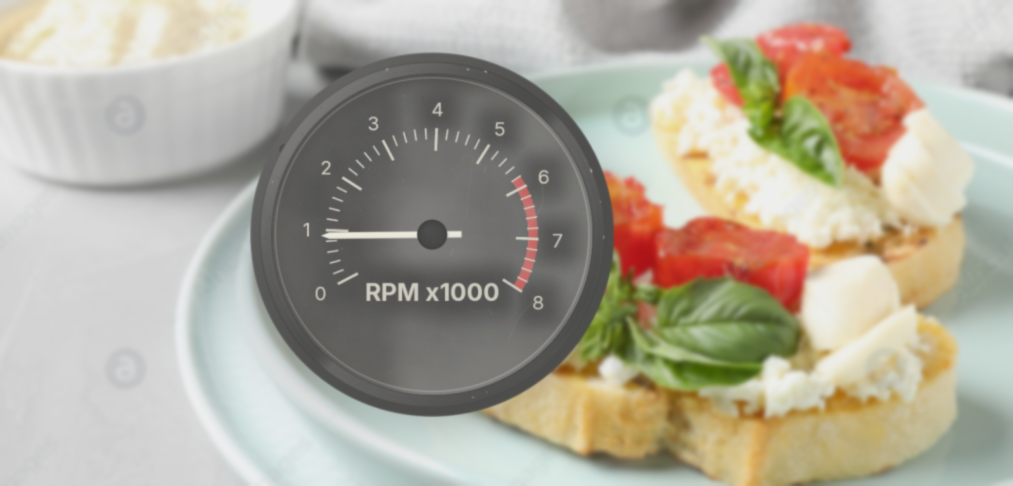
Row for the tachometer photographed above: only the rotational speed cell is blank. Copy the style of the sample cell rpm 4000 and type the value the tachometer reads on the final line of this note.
rpm 900
